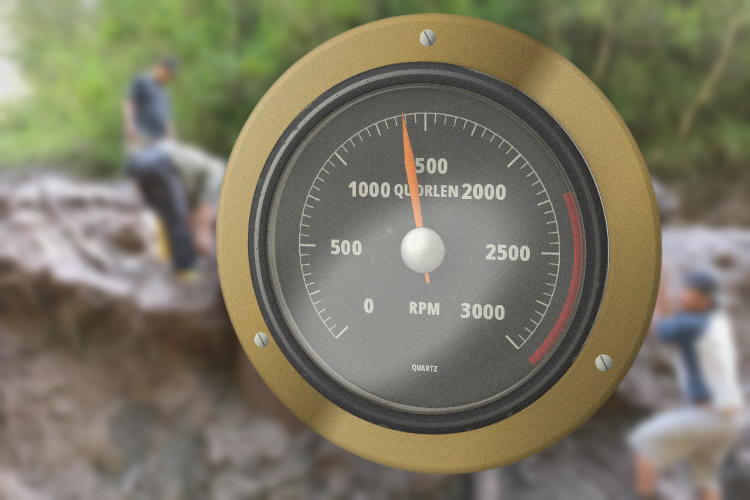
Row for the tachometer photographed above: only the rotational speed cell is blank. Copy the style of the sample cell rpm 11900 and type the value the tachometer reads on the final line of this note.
rpm 1400
